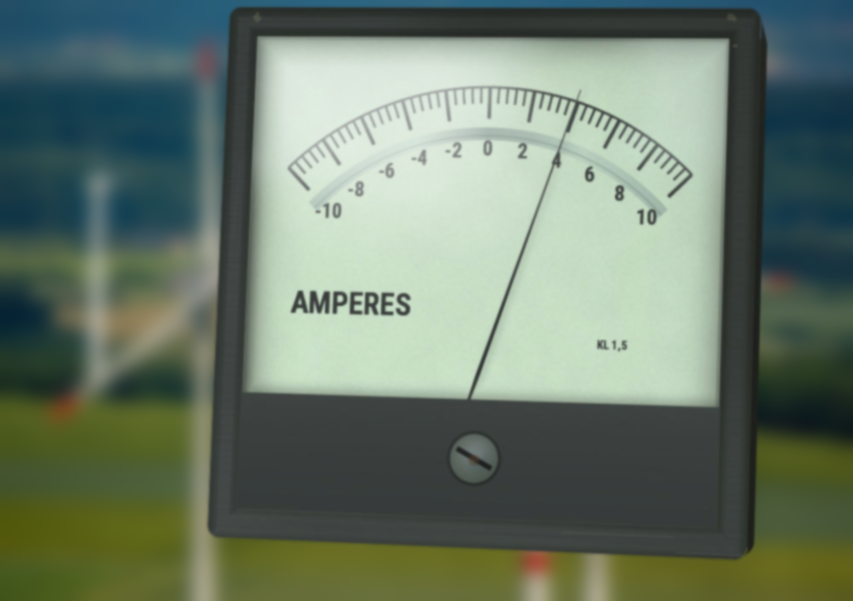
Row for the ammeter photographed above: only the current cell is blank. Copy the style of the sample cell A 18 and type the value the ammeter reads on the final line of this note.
A 4
